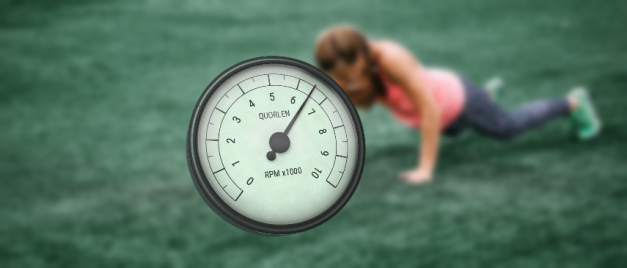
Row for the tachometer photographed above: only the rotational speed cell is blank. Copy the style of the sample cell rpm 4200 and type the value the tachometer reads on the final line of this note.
rpm 6500
